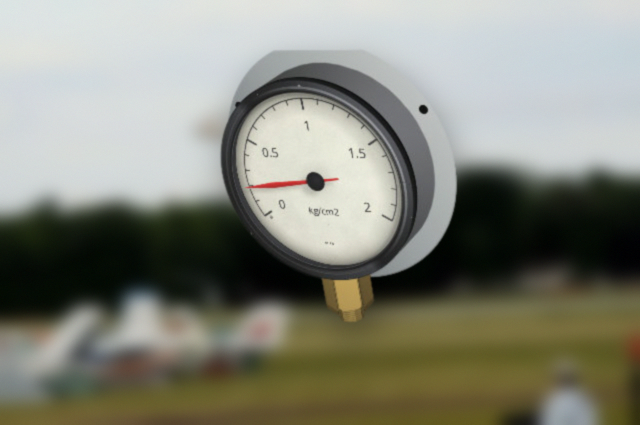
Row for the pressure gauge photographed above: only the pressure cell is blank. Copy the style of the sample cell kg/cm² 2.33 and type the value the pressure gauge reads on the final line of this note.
kg/cm² 0.2
